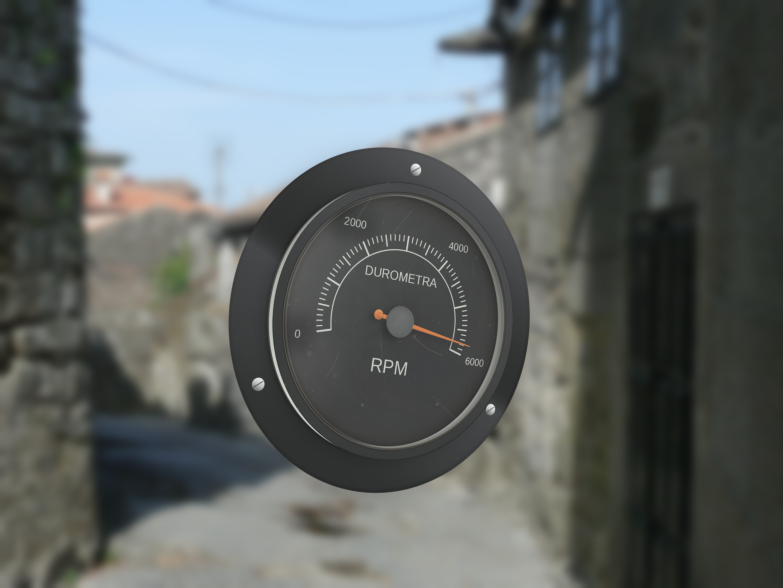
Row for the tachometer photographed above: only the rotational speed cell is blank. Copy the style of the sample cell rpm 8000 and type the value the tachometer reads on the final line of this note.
rpm 5800
